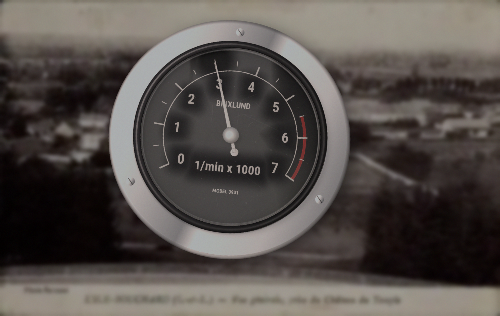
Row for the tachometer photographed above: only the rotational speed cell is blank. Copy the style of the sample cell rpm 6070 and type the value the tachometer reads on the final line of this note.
rpm 3000
